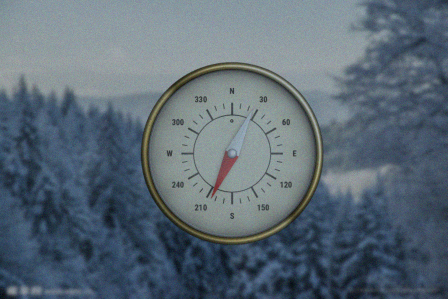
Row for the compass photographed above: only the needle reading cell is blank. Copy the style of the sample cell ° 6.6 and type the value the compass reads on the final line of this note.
° 205
